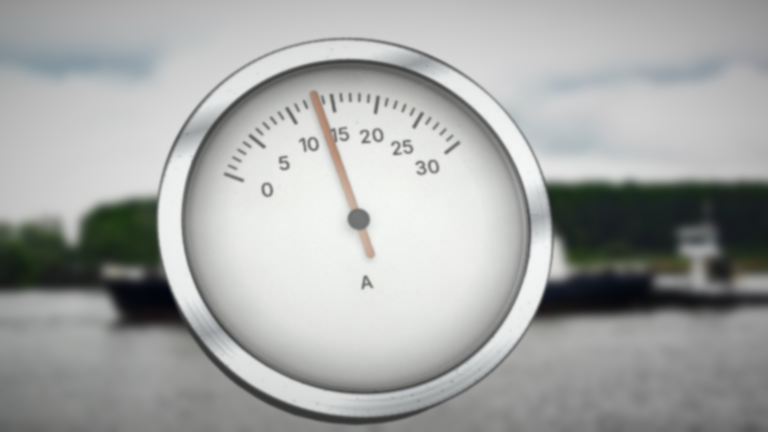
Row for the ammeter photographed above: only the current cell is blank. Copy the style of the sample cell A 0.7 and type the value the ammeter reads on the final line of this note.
A 13
